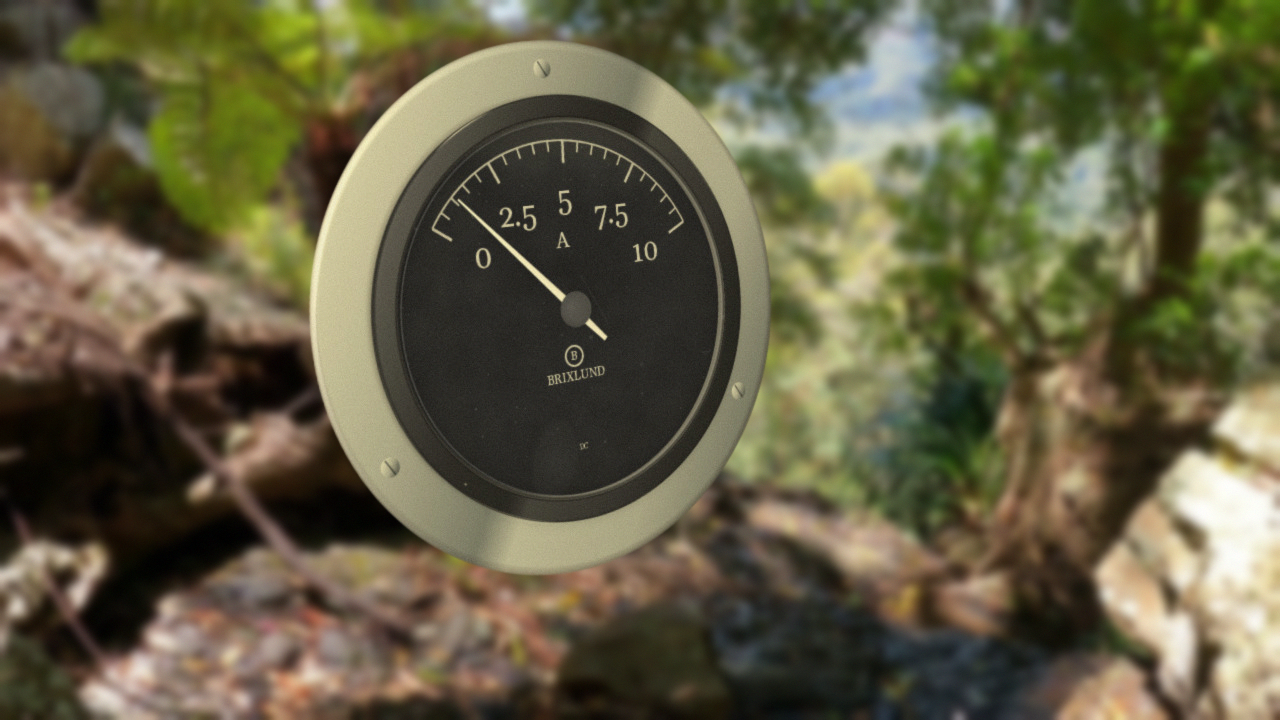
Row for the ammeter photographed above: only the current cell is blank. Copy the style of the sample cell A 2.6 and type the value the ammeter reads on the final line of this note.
A 1
